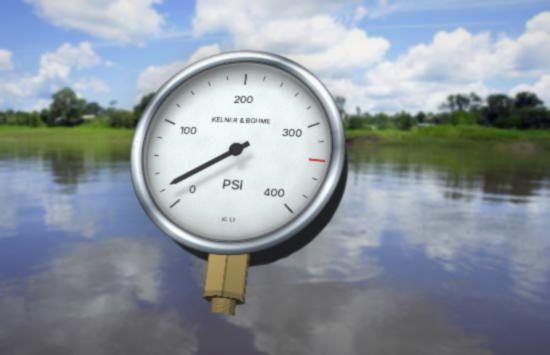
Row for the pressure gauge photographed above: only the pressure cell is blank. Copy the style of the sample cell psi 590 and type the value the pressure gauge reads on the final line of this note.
psi 20
